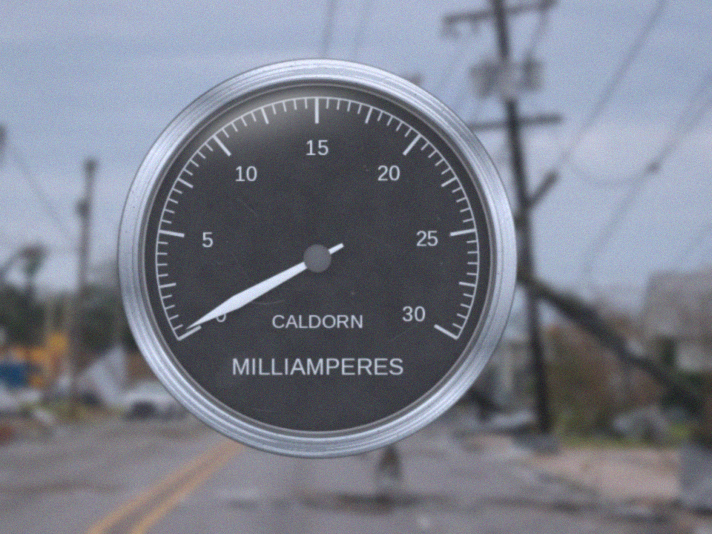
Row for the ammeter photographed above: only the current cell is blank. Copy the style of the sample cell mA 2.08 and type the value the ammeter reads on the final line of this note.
mA 0.25
